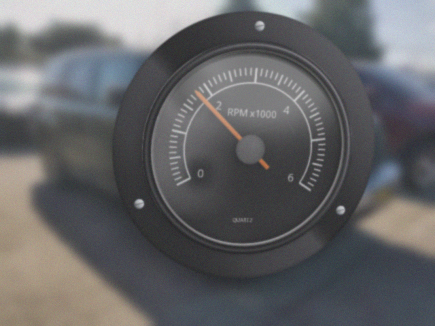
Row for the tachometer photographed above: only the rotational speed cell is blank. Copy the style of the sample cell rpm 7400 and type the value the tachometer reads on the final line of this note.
rpm 1800
